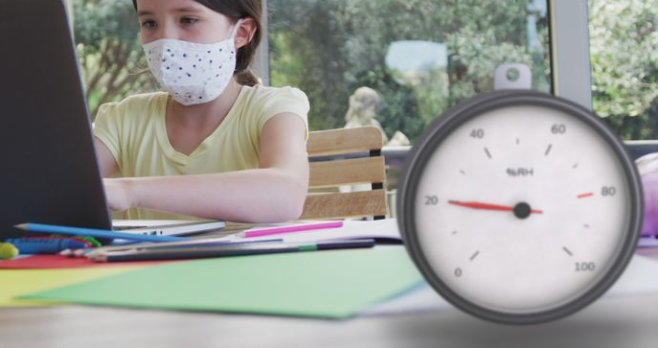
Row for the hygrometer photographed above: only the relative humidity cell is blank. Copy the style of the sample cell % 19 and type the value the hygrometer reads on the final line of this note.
% 20
